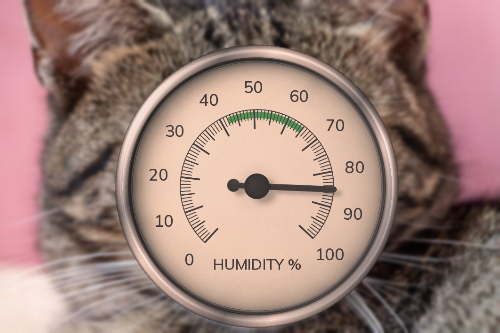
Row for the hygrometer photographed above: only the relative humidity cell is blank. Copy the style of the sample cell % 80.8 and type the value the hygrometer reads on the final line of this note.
% 85
